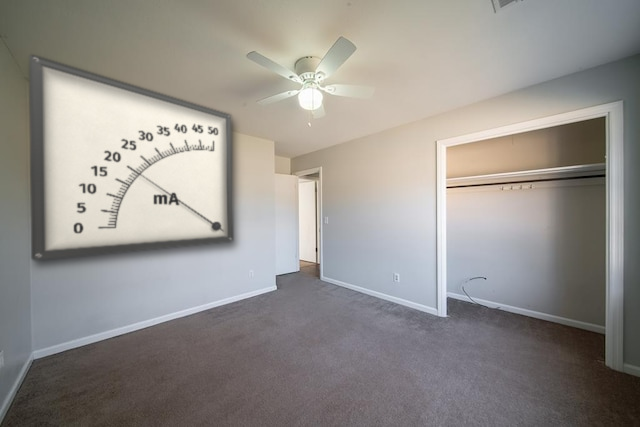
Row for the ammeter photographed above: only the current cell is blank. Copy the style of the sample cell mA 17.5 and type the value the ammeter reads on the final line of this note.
mA 20
